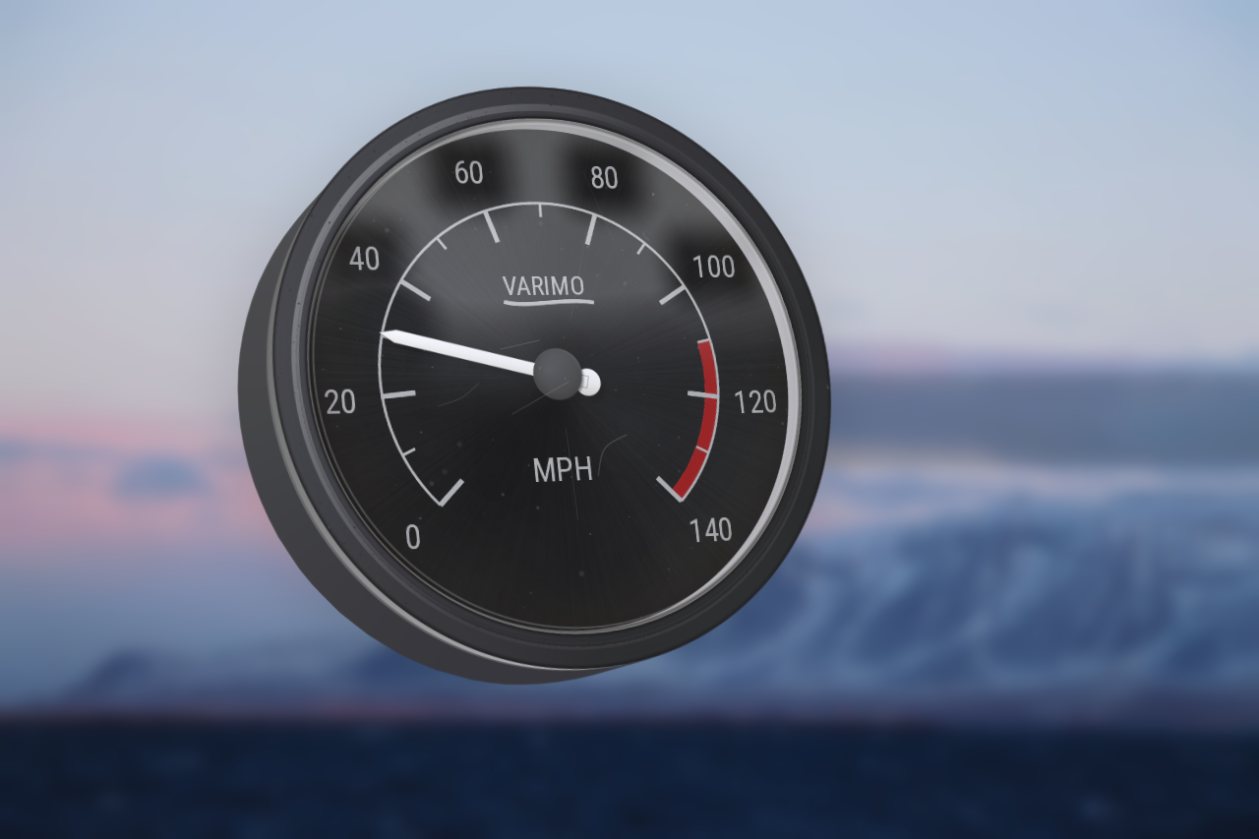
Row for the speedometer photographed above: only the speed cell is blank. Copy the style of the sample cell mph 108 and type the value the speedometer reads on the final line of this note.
mph 30
